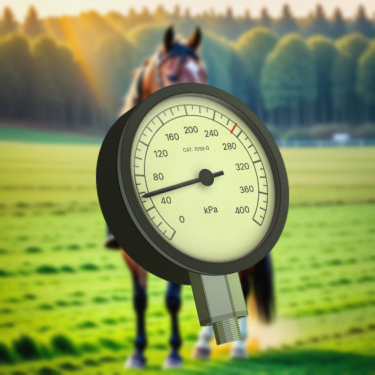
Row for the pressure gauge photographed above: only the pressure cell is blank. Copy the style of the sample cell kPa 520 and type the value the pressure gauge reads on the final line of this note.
kPa 55
